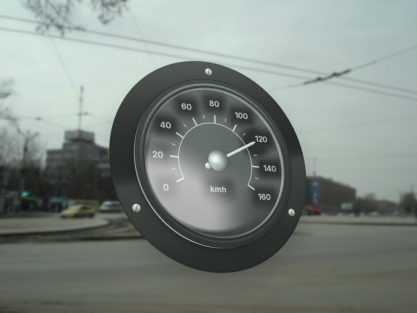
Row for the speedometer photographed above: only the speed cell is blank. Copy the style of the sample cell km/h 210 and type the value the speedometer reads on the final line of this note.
km/h 120
